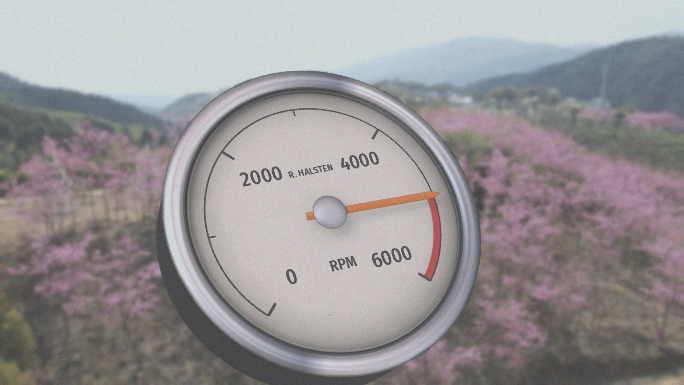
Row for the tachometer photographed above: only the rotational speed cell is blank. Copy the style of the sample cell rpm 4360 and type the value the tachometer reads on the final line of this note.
rpm 5000
